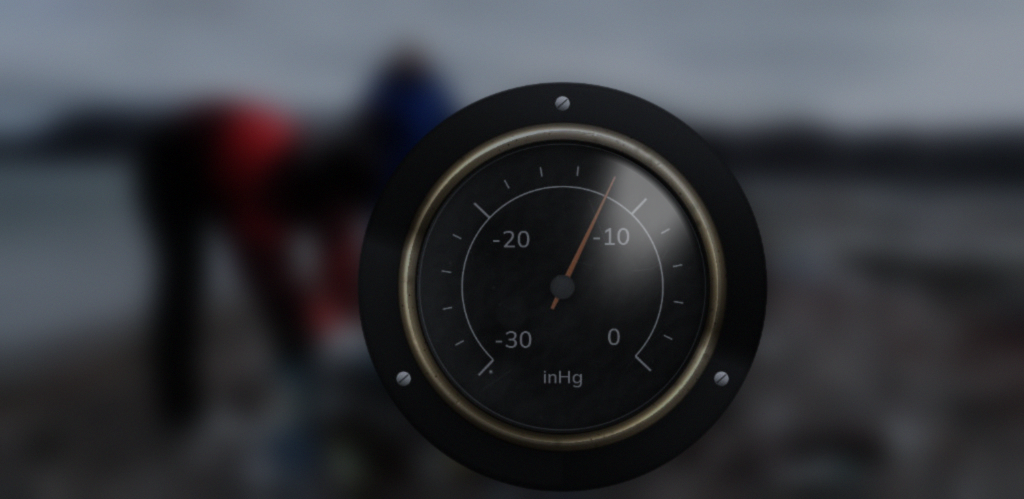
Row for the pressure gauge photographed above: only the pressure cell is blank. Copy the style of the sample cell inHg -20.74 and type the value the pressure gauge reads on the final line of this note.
inHg -12
